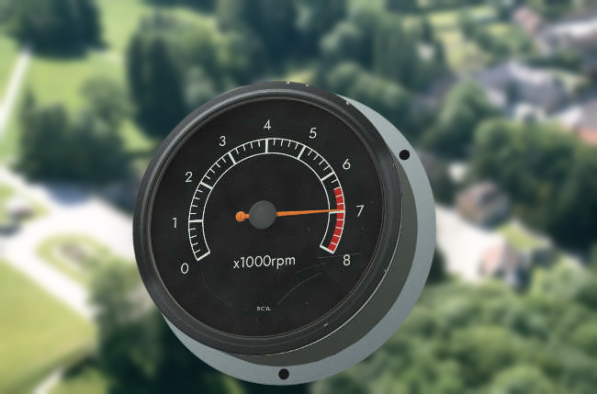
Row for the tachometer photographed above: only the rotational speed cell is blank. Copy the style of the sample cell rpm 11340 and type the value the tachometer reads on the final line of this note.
rpm 7000
